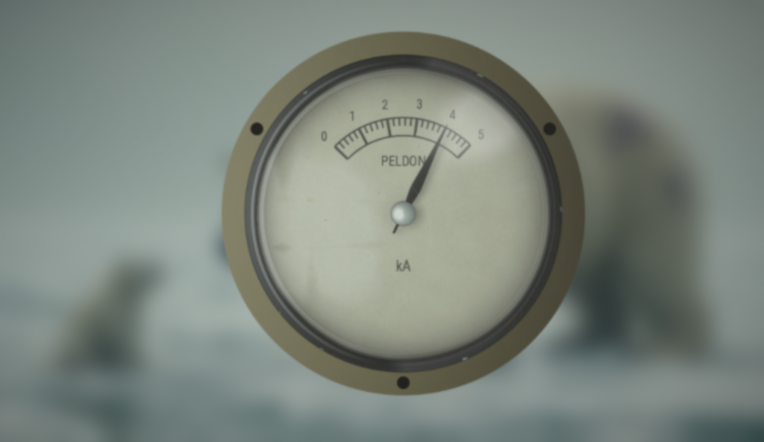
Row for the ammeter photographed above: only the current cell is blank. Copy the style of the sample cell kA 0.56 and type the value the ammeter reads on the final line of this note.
kA 4
